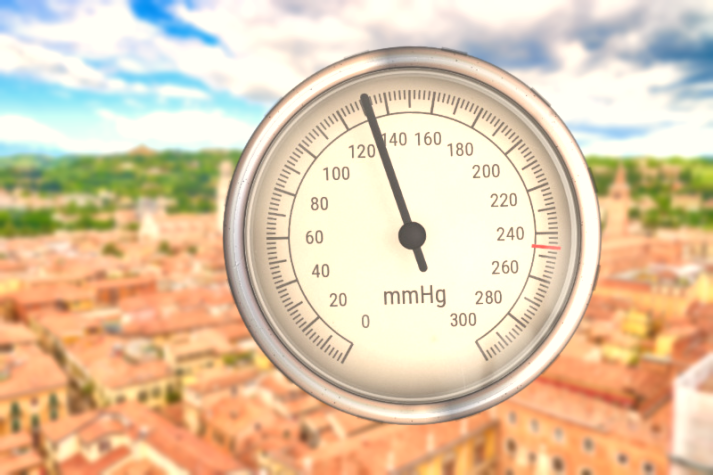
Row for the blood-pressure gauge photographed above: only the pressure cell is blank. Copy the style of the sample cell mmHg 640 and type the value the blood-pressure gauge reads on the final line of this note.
mmHg 132
